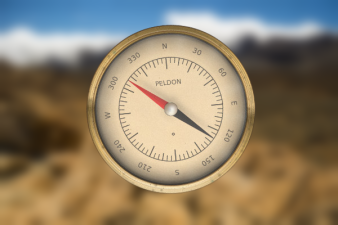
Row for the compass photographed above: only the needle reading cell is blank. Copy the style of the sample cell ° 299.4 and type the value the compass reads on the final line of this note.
° 310
